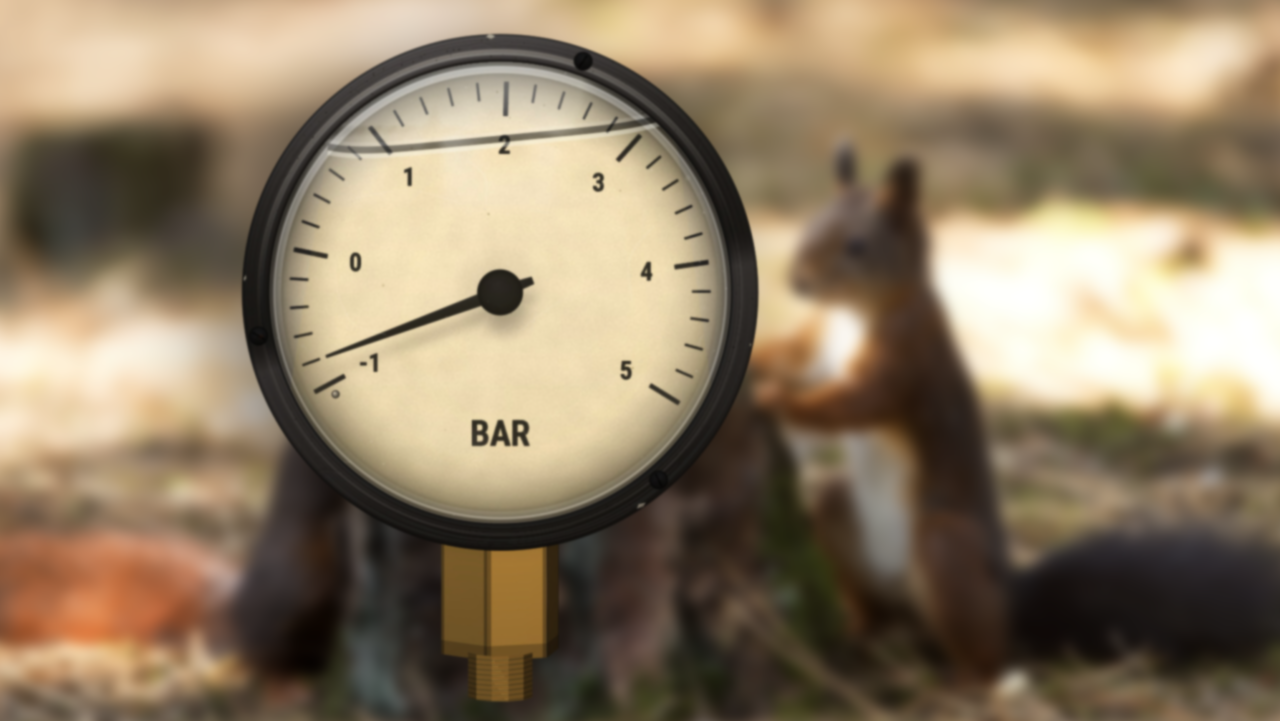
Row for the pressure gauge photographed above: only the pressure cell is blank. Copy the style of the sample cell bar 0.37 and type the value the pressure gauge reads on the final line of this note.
bar -0.8
